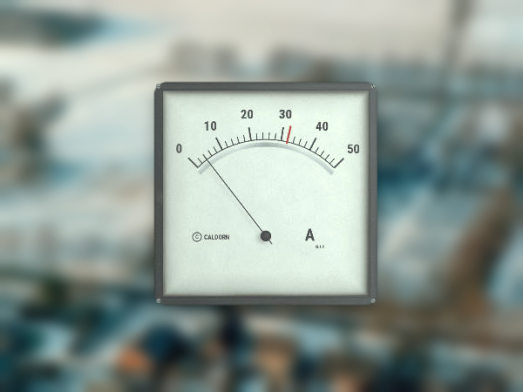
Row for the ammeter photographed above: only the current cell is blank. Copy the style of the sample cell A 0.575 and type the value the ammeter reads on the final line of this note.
A 4
